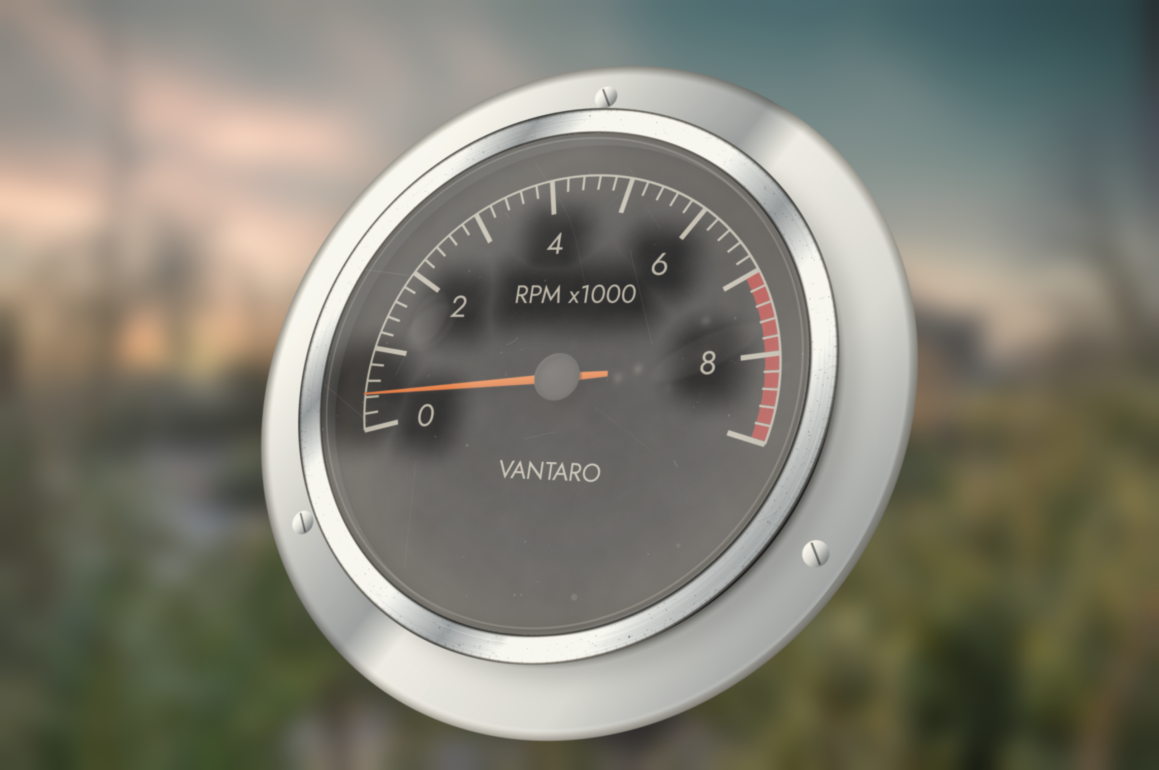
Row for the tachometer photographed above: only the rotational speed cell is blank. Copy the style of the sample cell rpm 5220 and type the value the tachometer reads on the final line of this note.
rpm 400
